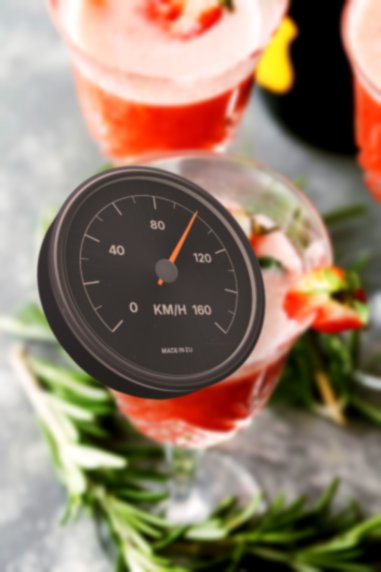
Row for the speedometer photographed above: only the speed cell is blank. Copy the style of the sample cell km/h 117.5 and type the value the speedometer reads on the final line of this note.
km/h 100
